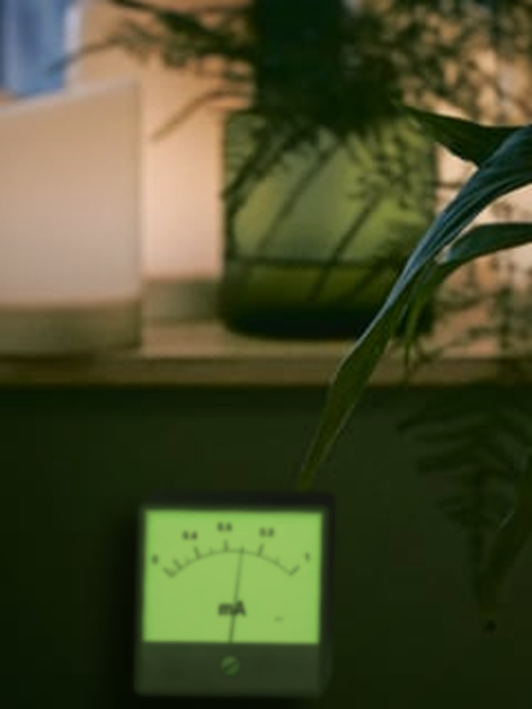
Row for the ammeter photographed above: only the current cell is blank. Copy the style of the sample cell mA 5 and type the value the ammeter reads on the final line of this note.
mA 0.7
